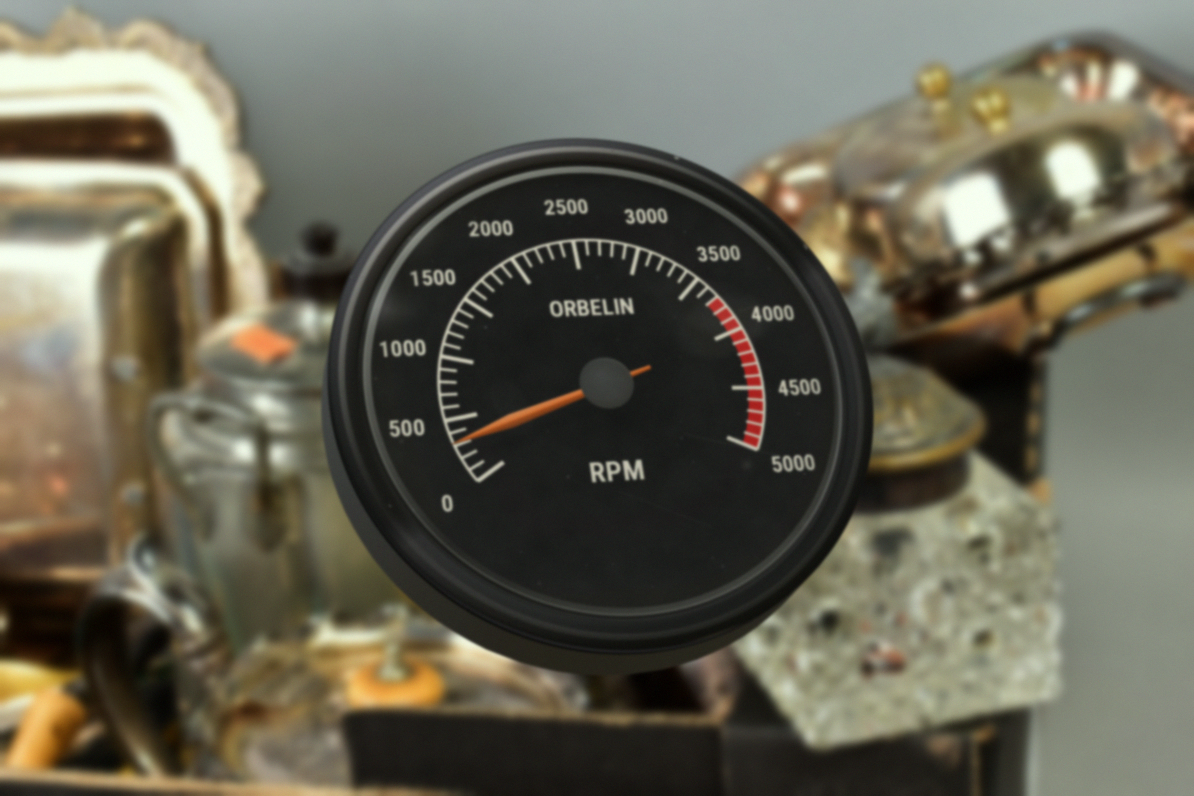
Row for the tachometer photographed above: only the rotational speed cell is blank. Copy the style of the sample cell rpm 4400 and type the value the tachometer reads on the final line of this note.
rpm 300
